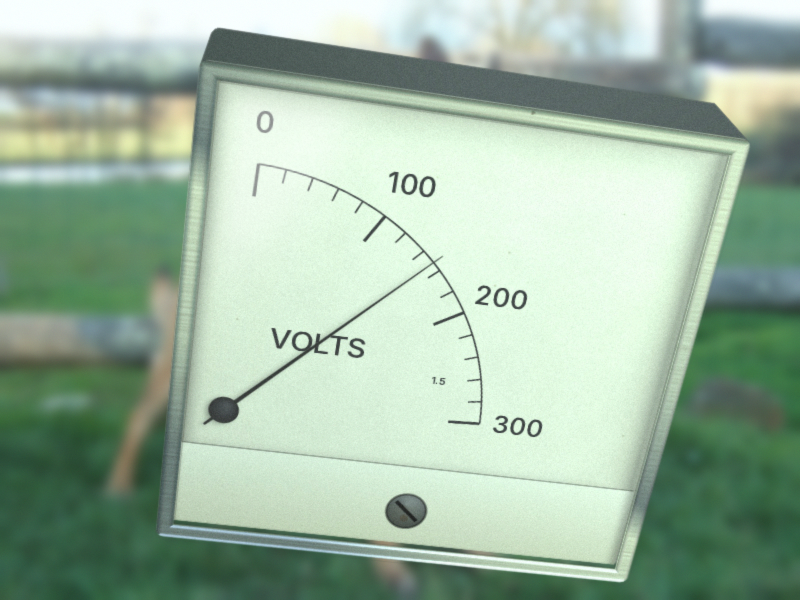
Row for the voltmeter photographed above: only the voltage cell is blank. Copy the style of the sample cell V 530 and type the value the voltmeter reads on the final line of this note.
V 150
